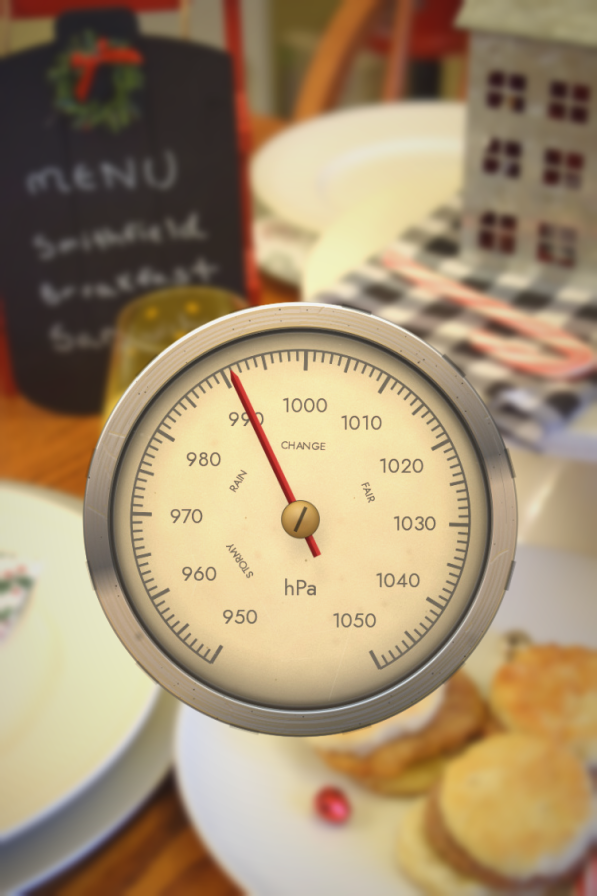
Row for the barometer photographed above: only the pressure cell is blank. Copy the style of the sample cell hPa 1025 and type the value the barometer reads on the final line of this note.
hPa 991
